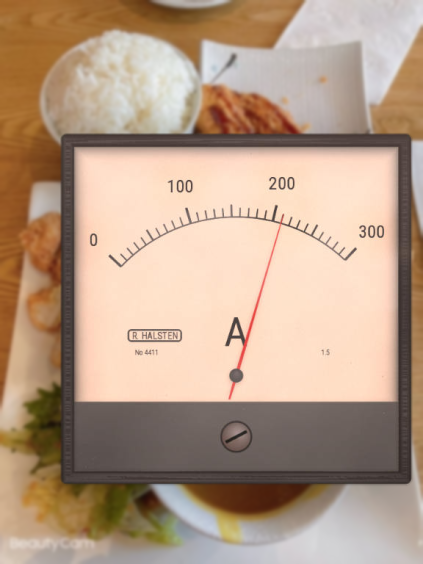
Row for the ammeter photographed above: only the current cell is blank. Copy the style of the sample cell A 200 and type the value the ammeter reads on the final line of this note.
A 210
